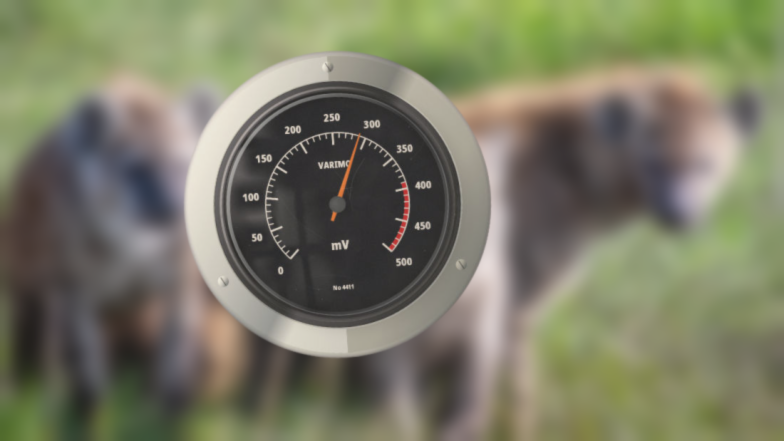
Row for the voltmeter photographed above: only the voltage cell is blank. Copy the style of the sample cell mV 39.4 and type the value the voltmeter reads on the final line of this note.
mV 290
